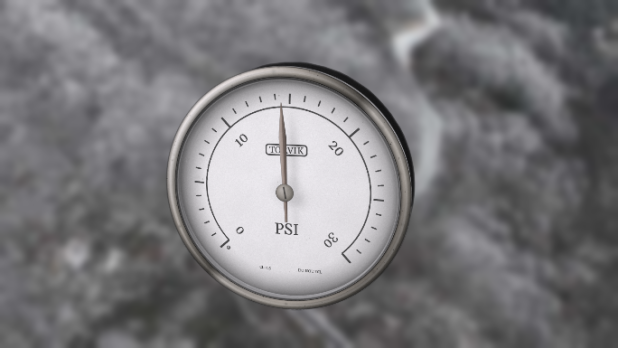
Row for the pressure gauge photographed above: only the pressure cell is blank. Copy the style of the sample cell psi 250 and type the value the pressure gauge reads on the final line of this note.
psi 14.5
